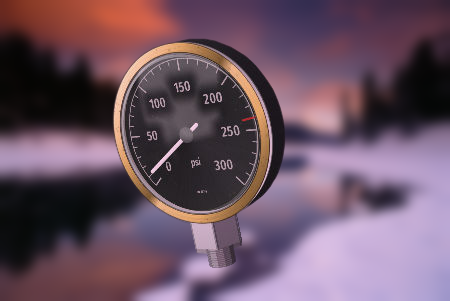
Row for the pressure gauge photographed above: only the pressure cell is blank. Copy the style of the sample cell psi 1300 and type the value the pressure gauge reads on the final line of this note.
psi 10
